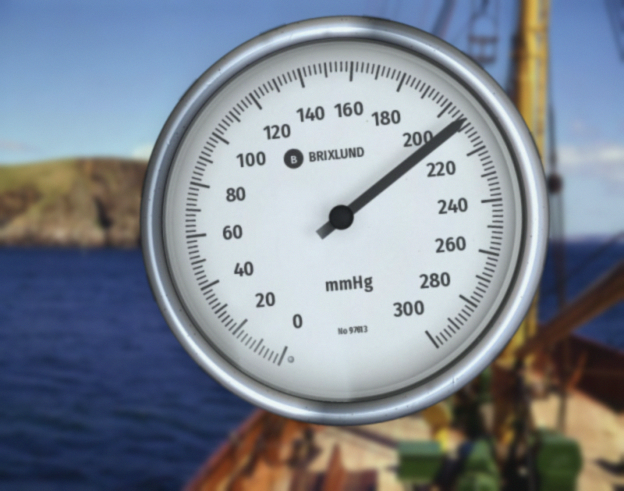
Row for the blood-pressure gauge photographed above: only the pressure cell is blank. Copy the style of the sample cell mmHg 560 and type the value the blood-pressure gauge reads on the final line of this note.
mmHg 208
